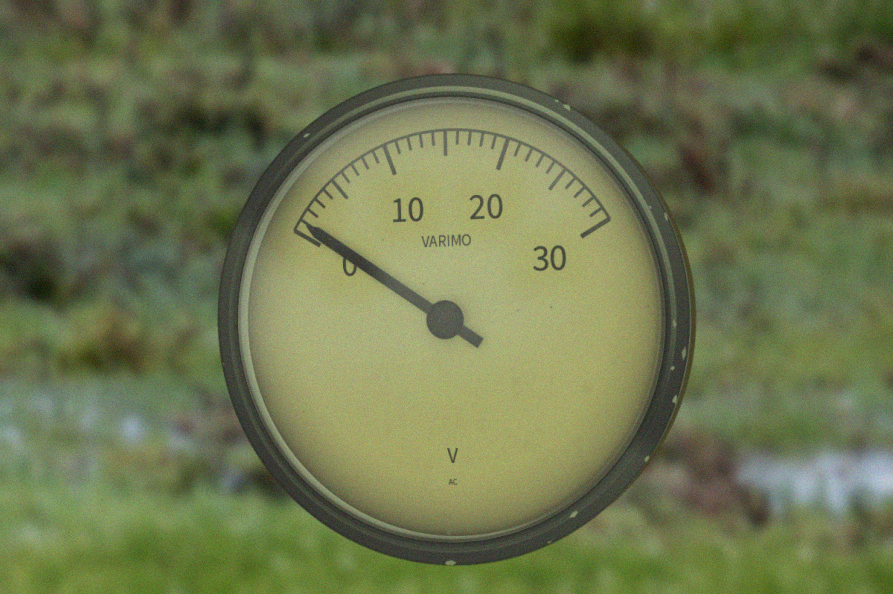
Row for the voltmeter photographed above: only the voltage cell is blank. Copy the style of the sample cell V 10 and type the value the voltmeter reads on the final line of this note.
V 1
